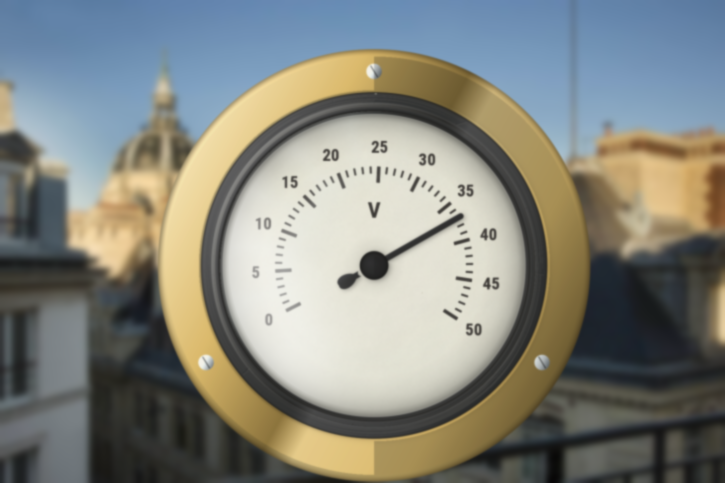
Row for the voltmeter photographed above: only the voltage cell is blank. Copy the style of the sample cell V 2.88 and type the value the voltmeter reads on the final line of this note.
V 37
